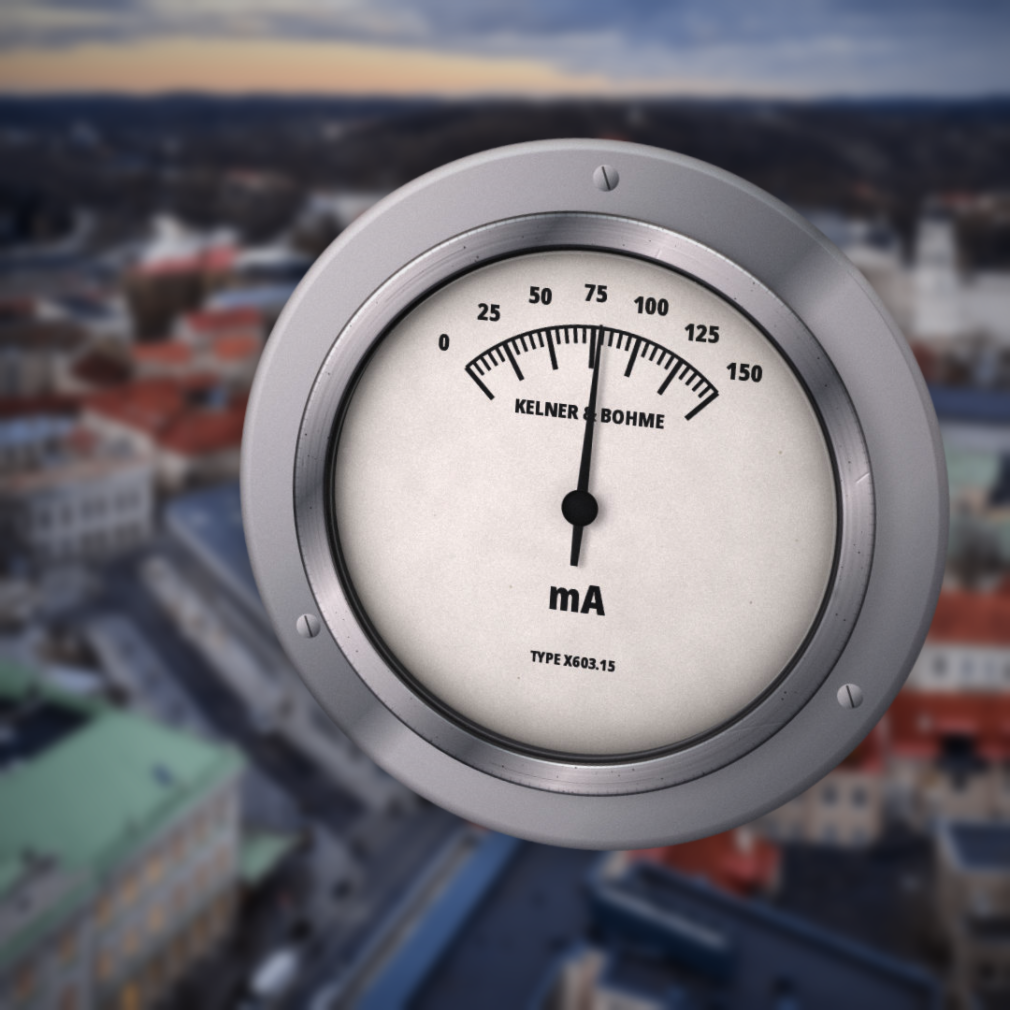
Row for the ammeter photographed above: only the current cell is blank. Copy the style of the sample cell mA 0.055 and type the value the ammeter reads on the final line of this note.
mA 80
